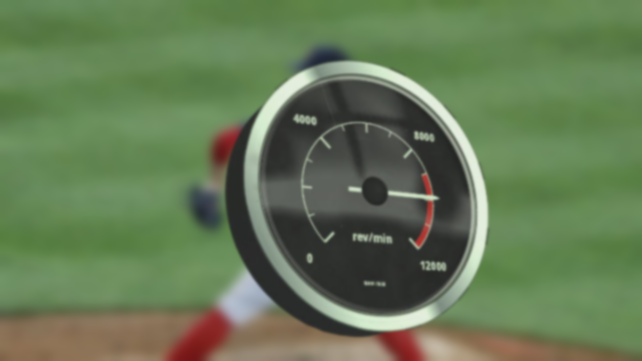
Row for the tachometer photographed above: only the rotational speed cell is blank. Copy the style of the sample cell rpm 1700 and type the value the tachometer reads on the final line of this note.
rpm 10000
